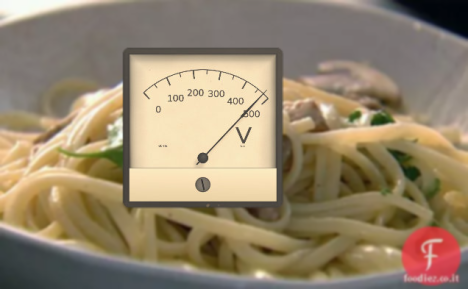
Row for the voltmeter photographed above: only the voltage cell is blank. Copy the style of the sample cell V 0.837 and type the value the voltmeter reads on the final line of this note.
V 475
